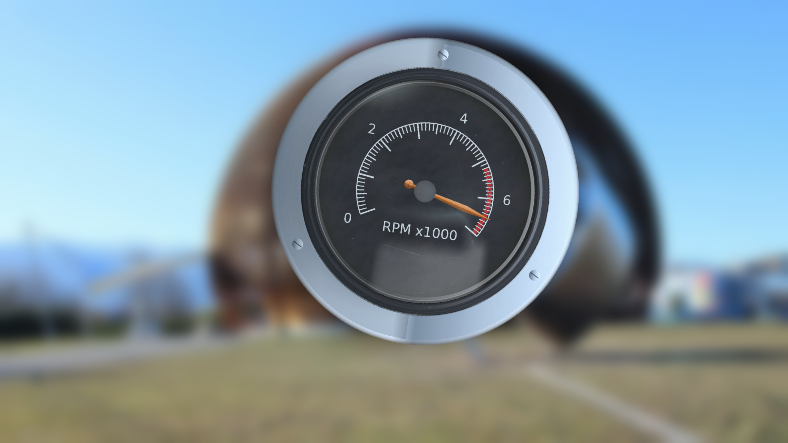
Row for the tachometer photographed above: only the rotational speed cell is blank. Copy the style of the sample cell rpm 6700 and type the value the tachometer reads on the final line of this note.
rpm 6500
